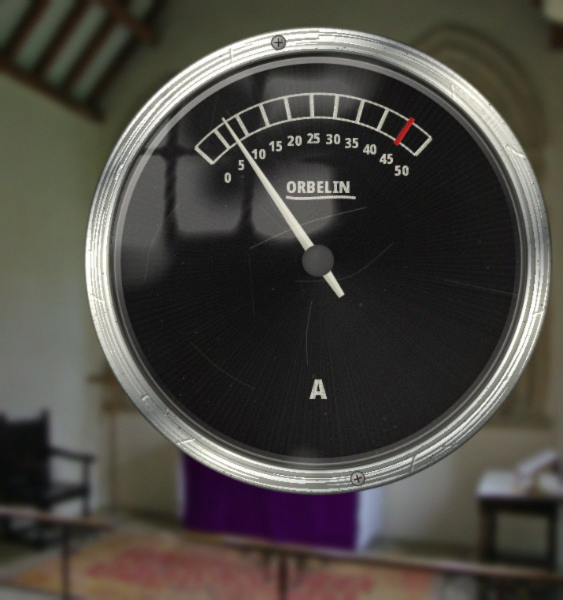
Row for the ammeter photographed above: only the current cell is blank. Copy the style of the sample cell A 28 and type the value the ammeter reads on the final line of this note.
A 7.5
